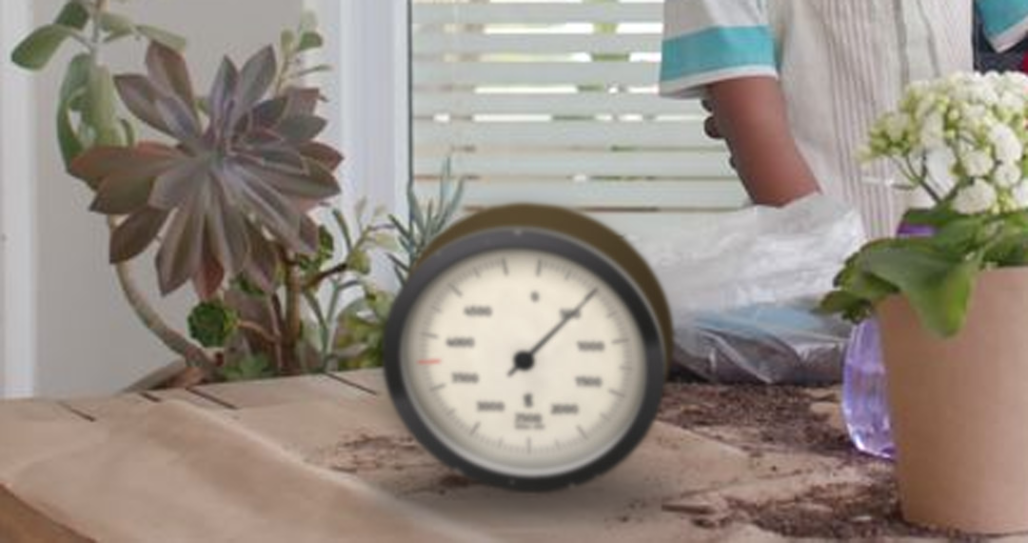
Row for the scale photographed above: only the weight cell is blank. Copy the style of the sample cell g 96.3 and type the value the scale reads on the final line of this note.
g 500
